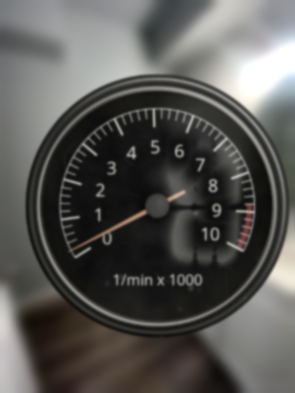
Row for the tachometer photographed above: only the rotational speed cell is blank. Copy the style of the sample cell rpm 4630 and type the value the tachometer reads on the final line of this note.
rpm 200
